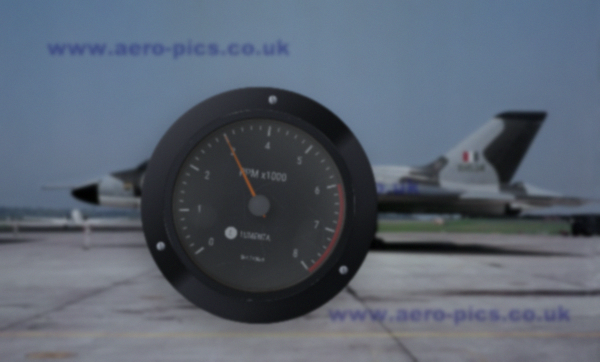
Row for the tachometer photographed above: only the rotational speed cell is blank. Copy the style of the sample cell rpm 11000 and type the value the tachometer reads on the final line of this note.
rpm 3000
